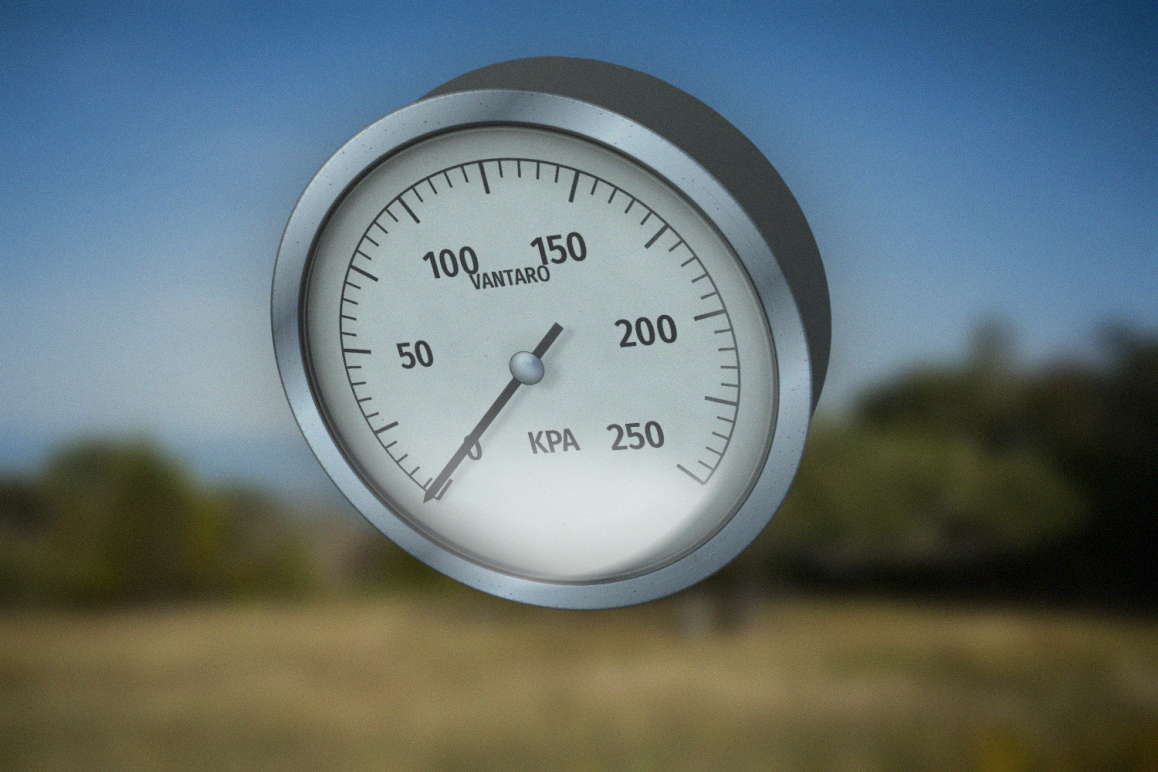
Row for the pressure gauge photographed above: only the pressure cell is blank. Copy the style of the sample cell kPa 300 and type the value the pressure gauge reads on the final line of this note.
kPa 2.5
